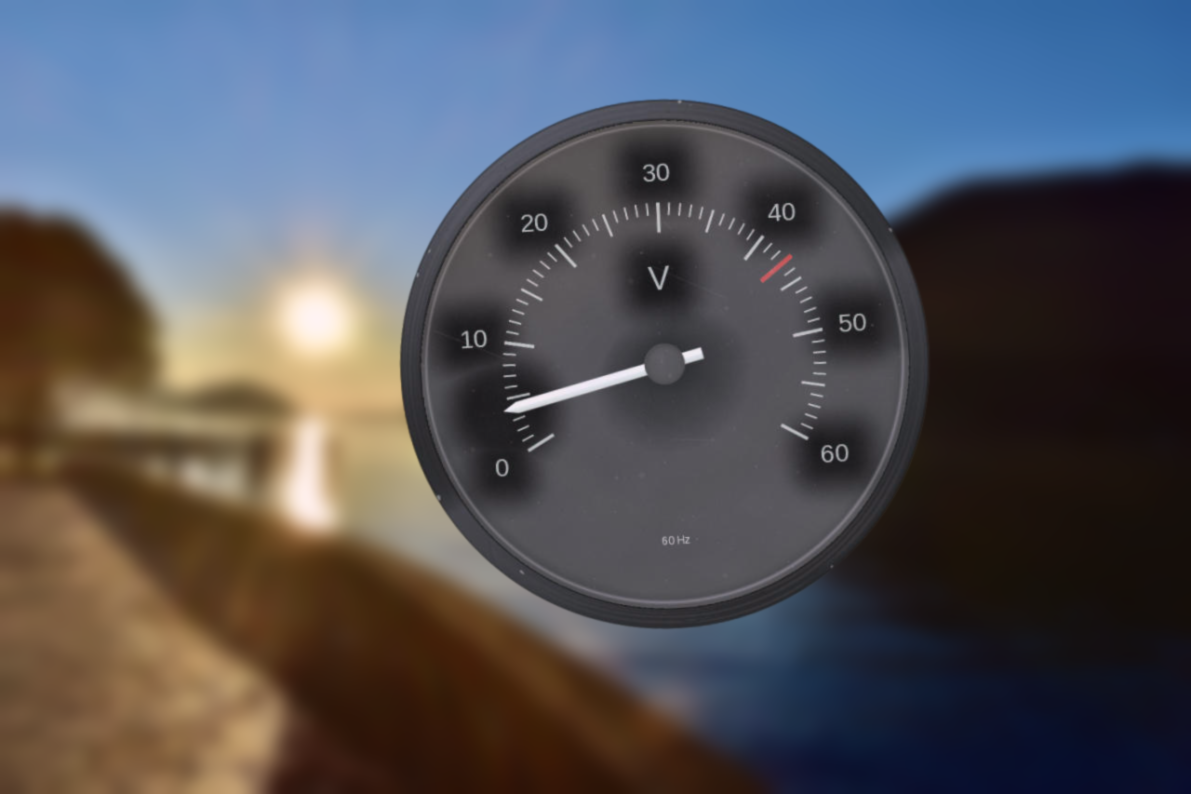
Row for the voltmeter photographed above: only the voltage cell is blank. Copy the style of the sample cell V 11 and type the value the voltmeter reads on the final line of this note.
V 4
